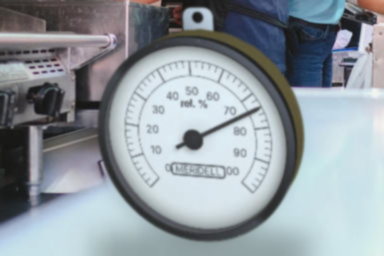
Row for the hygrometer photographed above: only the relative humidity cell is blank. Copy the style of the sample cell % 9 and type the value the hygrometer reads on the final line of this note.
% 74
